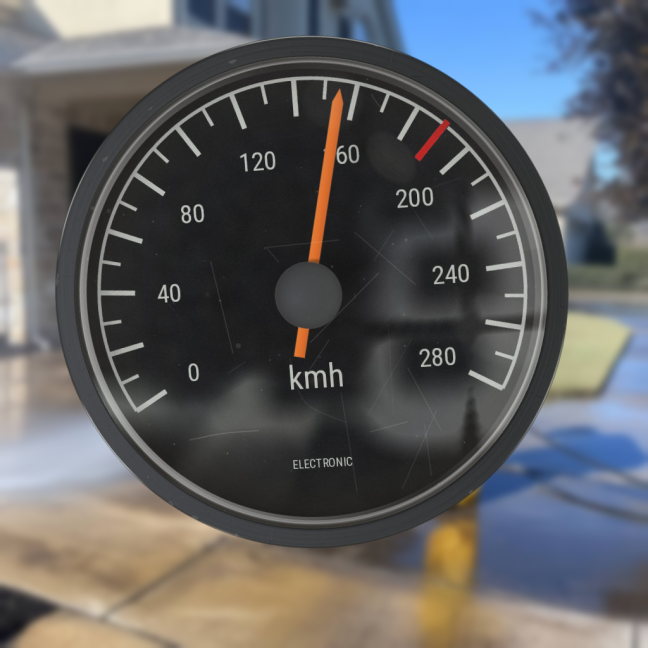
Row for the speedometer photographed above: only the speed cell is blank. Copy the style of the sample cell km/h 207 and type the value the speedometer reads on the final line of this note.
km/h 155
